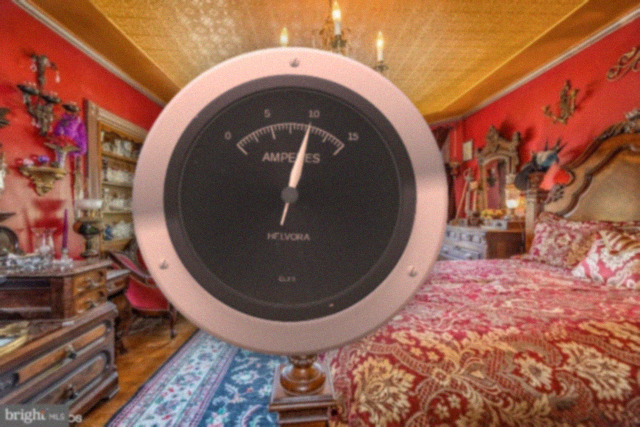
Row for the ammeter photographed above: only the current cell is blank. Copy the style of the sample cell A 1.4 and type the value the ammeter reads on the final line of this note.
A 10
